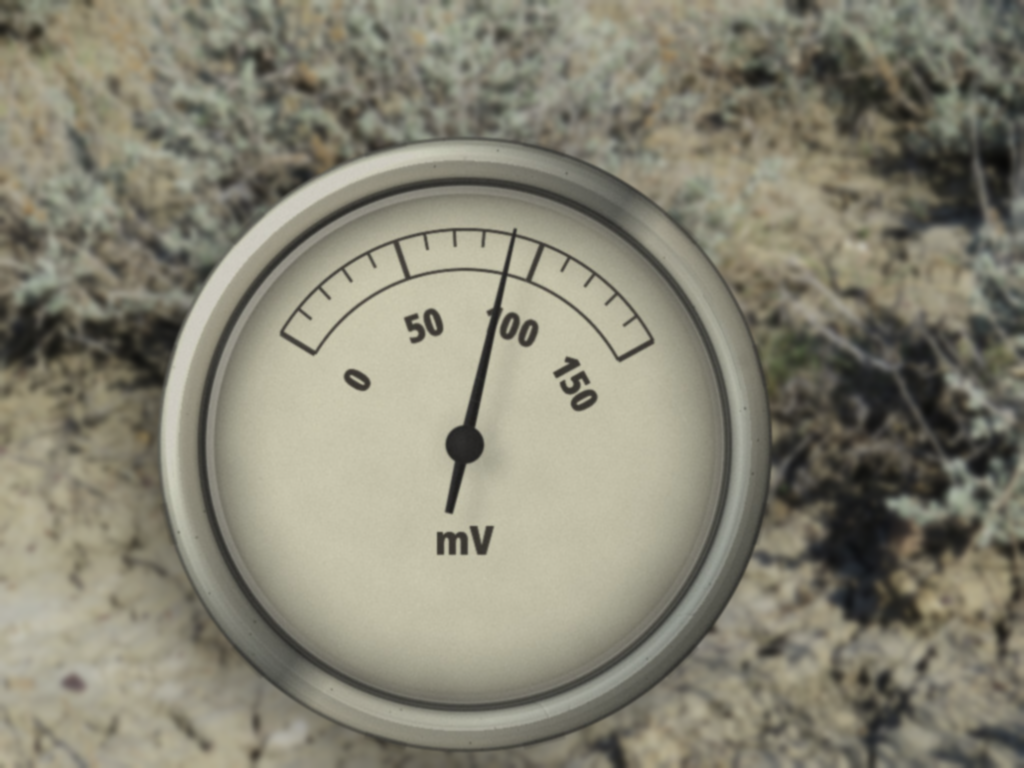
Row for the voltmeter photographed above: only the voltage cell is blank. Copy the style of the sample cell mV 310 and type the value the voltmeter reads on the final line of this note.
mV 90
